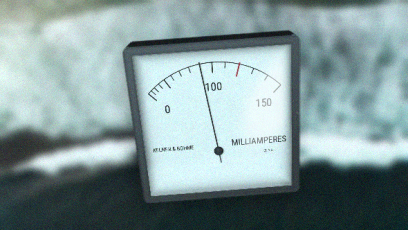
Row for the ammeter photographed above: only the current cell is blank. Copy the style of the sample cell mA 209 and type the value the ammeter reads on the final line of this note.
mA 90
